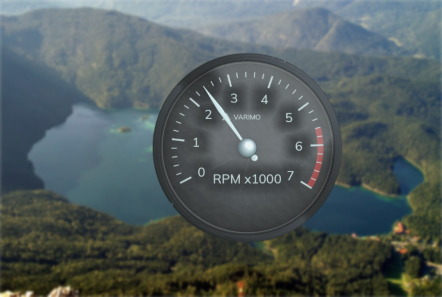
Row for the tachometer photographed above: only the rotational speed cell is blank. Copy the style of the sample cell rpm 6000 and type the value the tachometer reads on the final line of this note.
rpm 2400
